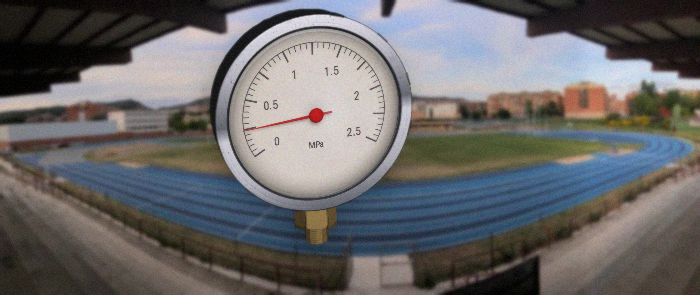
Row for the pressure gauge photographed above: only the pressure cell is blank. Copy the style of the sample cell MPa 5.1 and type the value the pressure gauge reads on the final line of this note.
MPa 0.25
